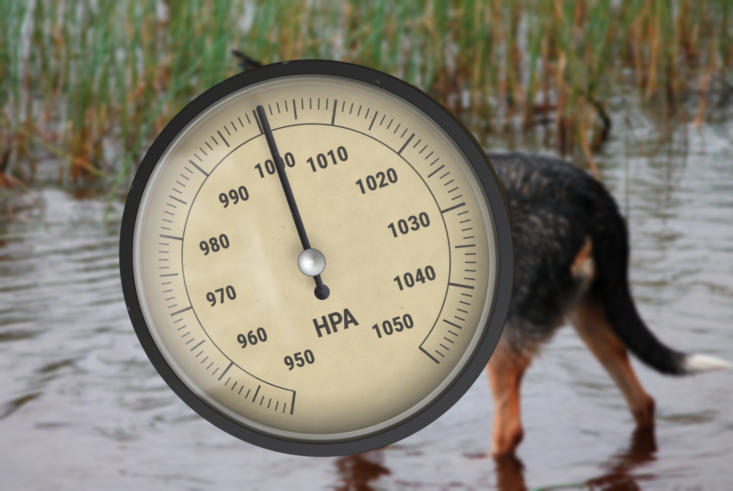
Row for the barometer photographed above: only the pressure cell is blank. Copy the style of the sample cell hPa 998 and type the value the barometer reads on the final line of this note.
hPa 1001
